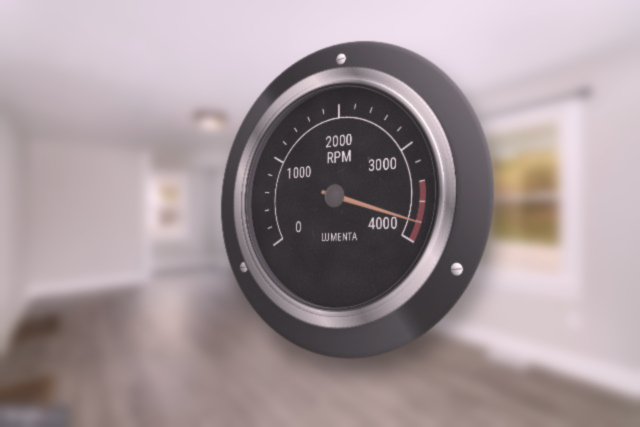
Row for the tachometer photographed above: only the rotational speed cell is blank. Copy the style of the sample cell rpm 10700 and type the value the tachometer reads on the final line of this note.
rpm 3800
